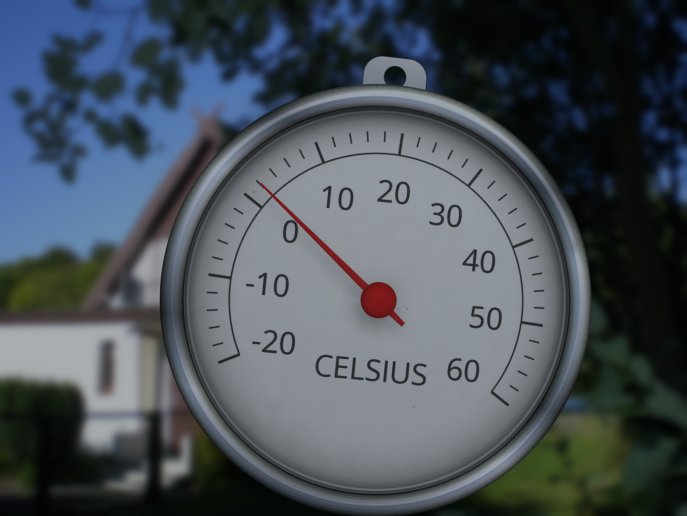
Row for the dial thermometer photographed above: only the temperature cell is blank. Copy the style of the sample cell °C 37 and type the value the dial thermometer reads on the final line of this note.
°C 2
